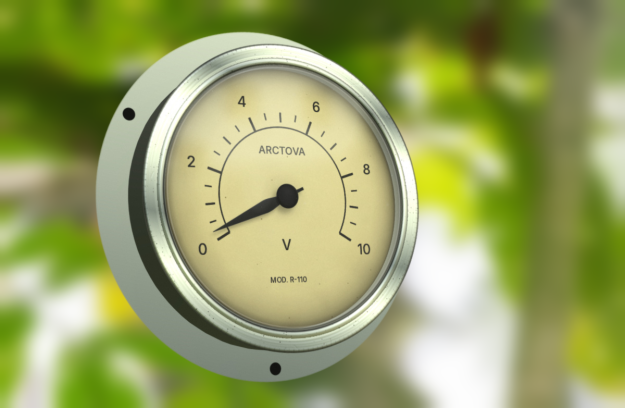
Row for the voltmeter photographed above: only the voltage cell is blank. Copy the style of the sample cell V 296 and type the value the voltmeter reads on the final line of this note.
V 0.25
